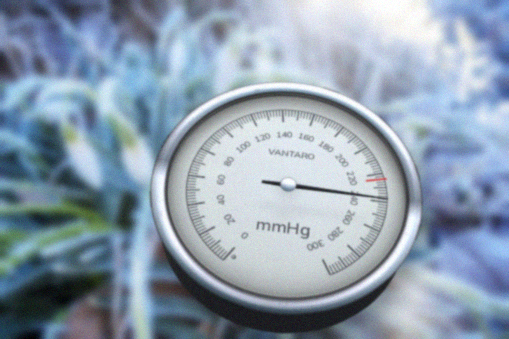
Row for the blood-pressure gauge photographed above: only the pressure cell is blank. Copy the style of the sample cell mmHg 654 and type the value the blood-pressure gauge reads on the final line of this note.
mmHg 240
